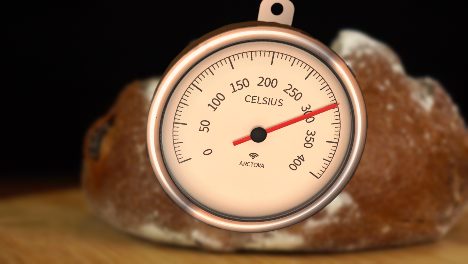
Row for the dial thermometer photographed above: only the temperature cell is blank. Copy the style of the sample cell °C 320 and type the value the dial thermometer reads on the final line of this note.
°C 300
